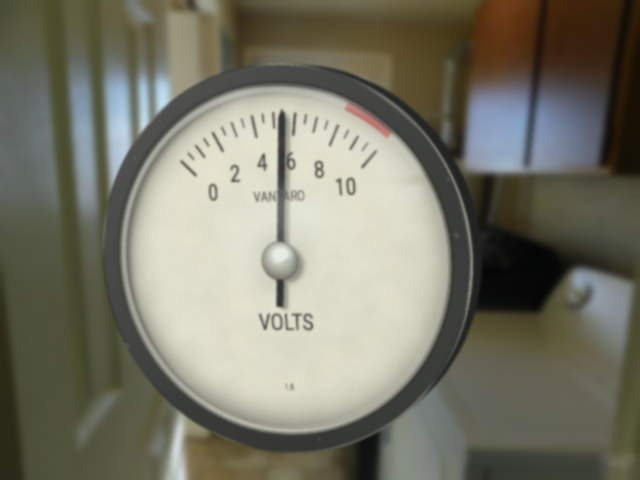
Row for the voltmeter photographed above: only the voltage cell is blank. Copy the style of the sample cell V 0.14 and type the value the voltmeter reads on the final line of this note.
V 5.5
